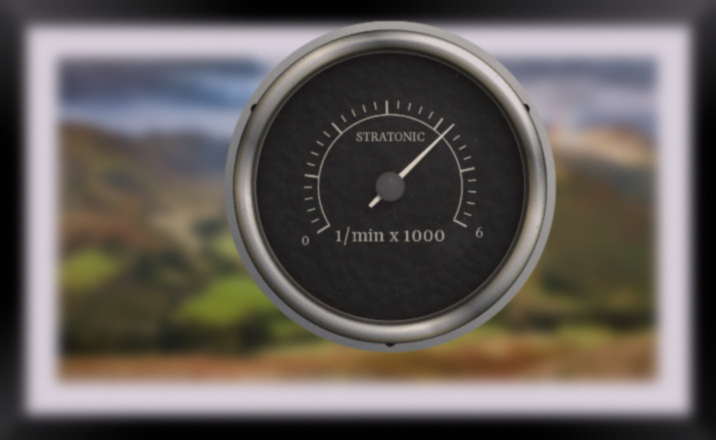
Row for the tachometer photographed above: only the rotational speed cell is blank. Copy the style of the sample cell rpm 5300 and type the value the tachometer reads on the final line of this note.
rpm 4200
